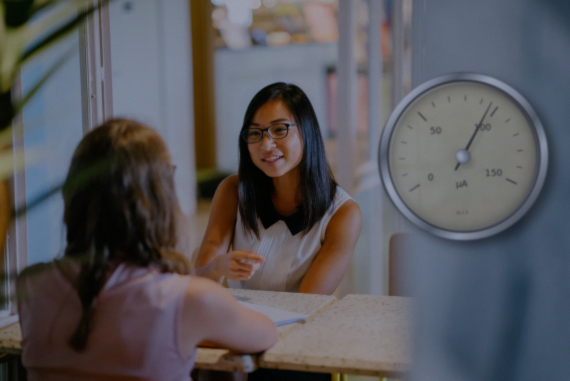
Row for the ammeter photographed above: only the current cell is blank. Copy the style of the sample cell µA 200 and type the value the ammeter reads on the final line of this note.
µA 95
